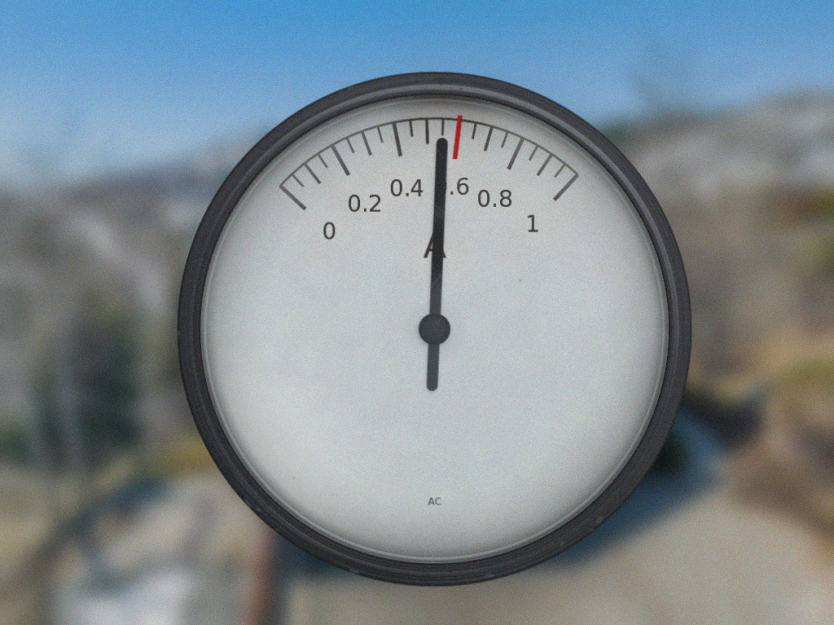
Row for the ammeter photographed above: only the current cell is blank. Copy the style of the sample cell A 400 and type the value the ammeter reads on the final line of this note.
A 0.55
